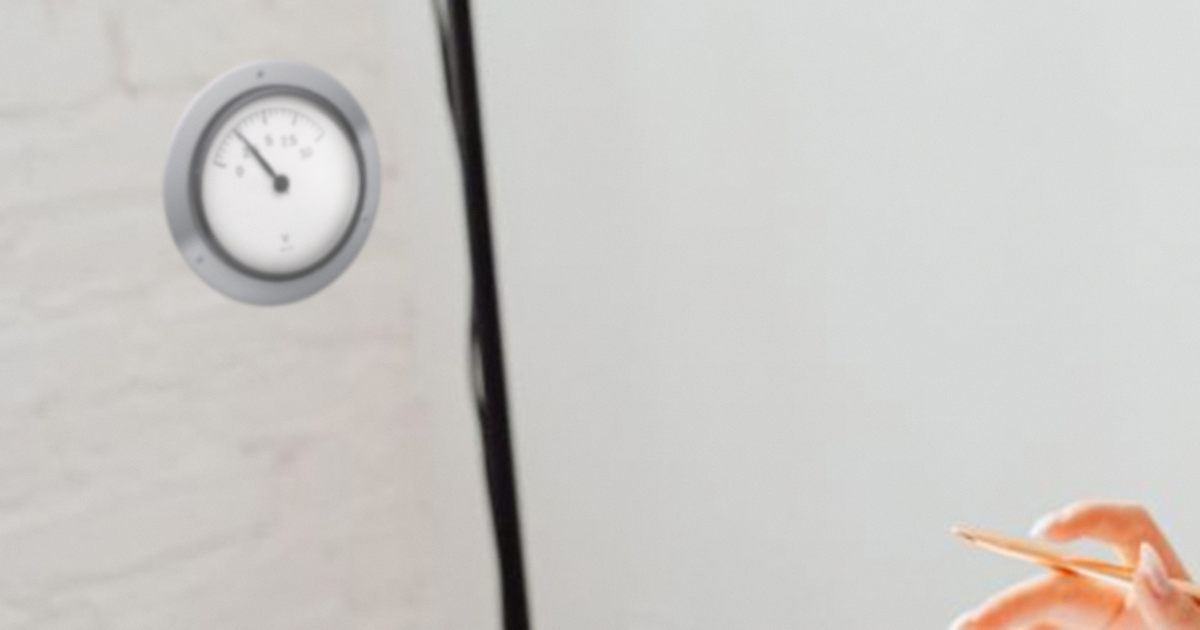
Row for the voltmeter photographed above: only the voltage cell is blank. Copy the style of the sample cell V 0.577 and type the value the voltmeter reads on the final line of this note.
V 2.5
